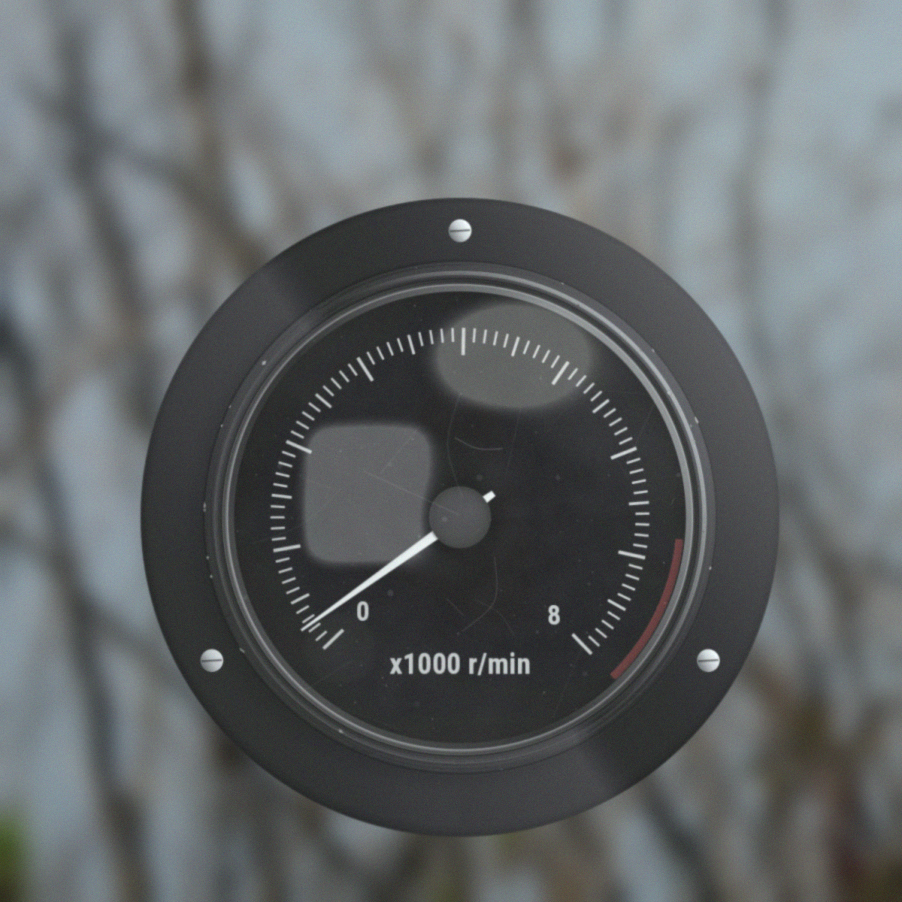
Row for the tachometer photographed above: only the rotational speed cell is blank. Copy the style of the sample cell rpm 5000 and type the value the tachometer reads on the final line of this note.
rpm 250
